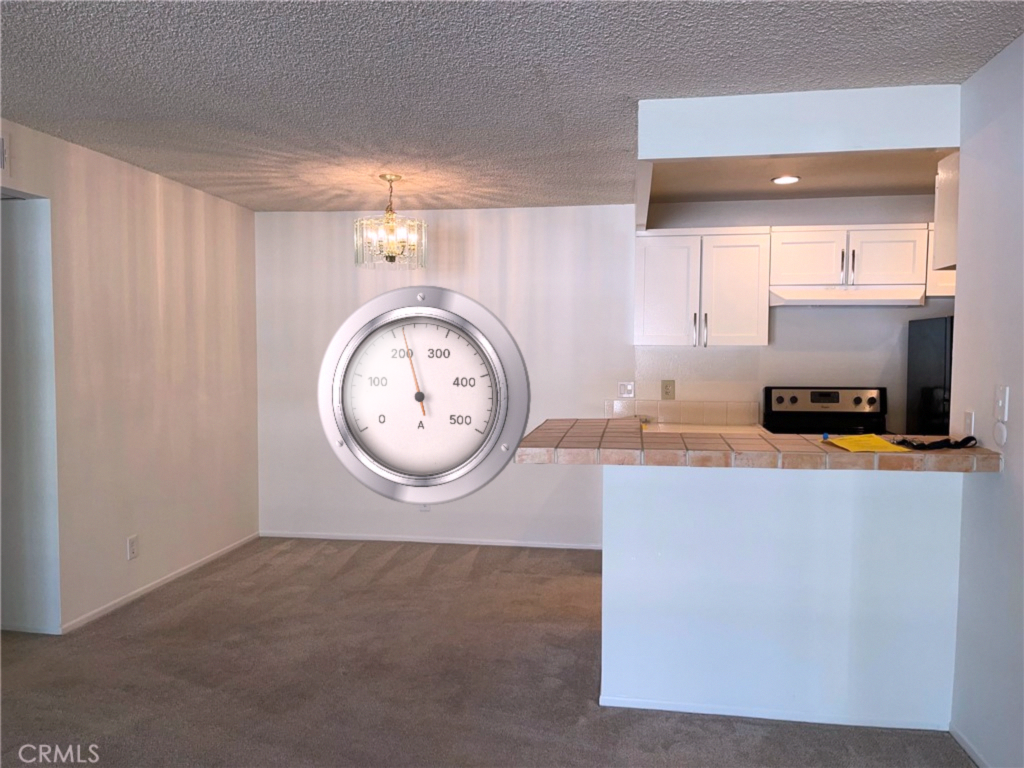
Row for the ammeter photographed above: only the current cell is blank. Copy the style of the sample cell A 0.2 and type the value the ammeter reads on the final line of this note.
A 220
